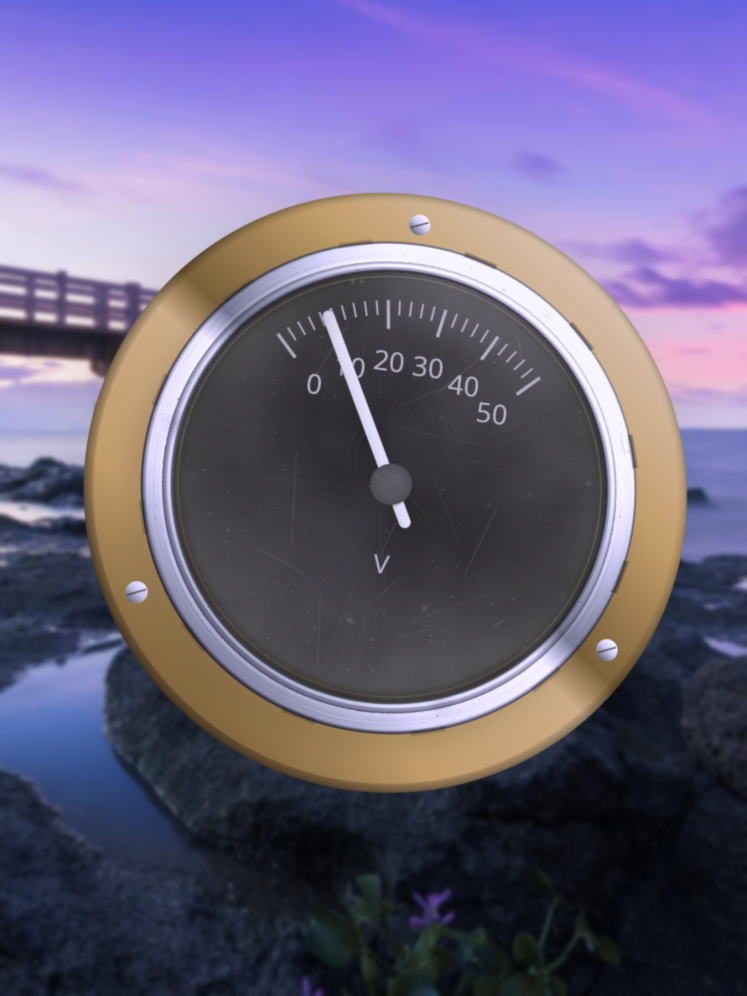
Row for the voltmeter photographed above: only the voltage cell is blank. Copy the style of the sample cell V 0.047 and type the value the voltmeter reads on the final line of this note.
V 9
